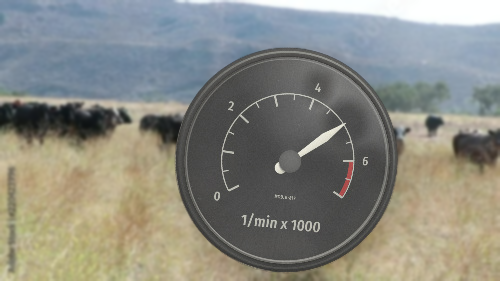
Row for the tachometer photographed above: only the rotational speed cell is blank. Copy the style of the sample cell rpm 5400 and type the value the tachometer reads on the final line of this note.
rpm 5000
